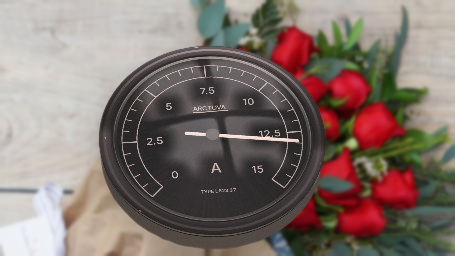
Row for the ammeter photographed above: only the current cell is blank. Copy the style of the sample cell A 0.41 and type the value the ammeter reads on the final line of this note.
A 13
